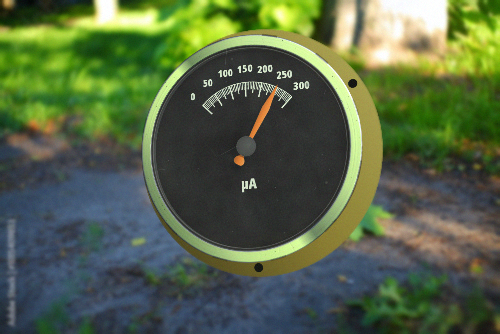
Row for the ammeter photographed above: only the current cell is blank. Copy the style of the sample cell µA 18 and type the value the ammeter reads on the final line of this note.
µA 250
